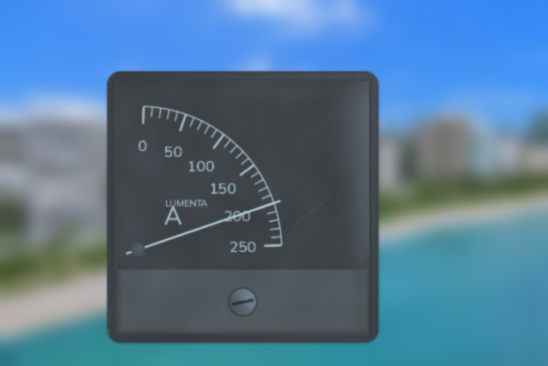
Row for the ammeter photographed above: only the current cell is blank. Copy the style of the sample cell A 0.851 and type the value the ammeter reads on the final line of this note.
A 200
